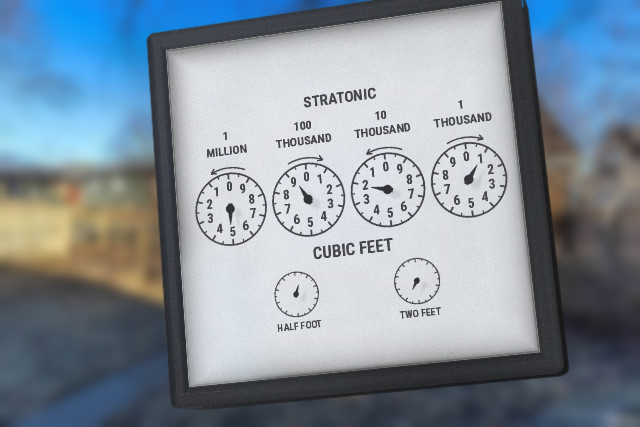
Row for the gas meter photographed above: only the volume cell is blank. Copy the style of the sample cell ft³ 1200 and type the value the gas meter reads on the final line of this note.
ft³ 492100
